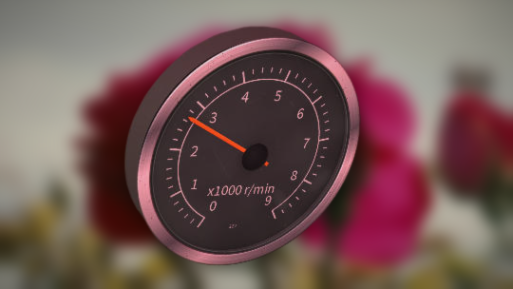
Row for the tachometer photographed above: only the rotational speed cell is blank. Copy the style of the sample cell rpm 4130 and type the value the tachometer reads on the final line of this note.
rpm 2700
